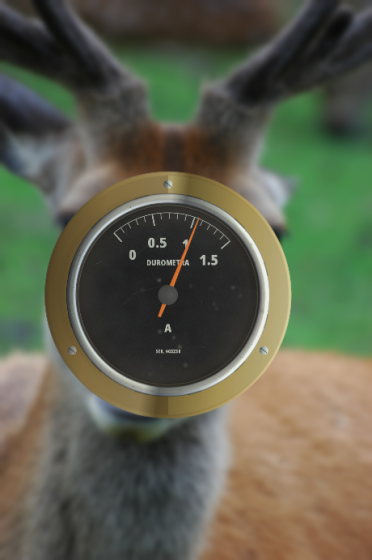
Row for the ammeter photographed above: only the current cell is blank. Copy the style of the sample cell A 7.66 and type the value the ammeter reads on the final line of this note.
A 1.05
